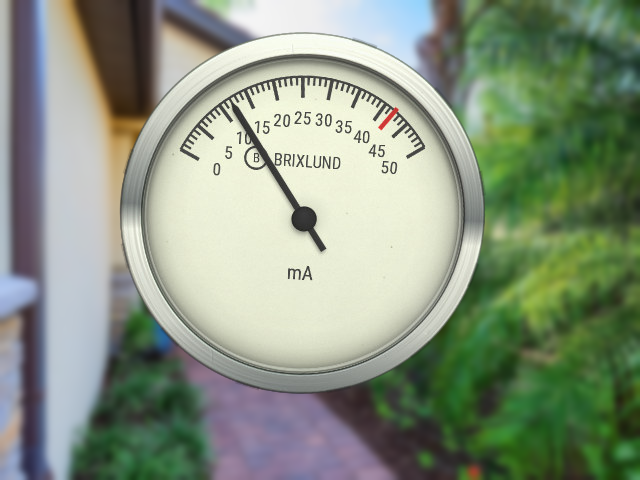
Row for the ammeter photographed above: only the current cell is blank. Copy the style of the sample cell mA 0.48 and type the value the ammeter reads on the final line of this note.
mA 12
